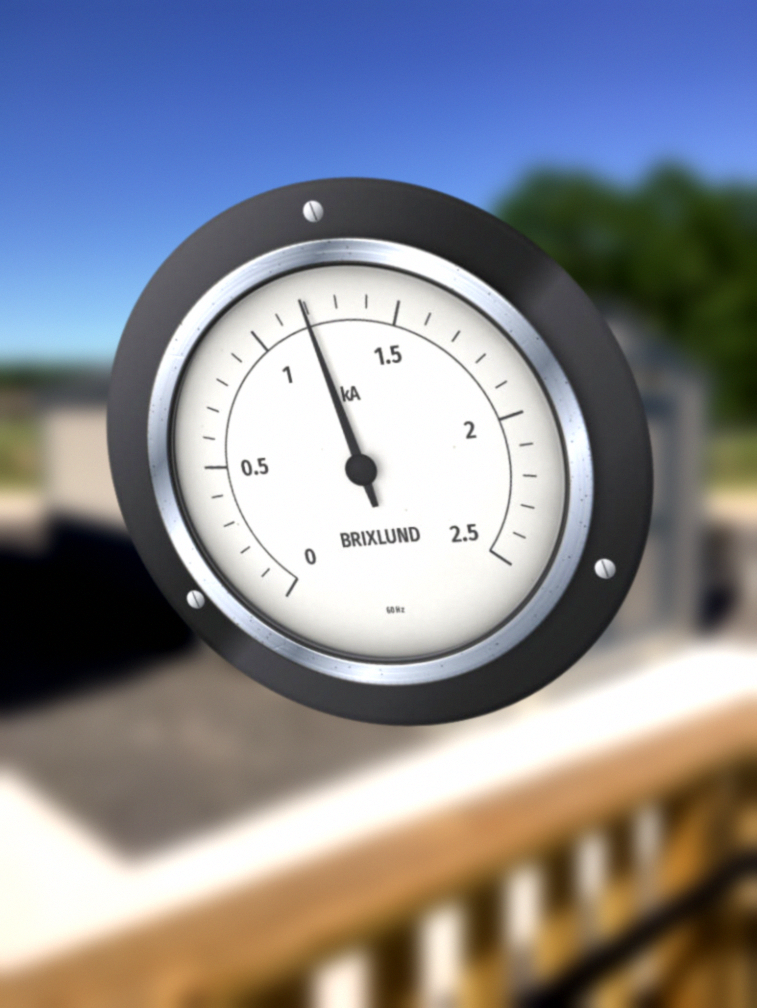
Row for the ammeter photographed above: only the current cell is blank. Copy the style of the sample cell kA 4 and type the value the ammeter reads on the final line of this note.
kA 1.2
